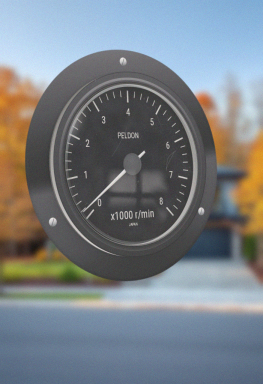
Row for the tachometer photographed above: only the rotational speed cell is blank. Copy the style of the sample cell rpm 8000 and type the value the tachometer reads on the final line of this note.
rpm 200
